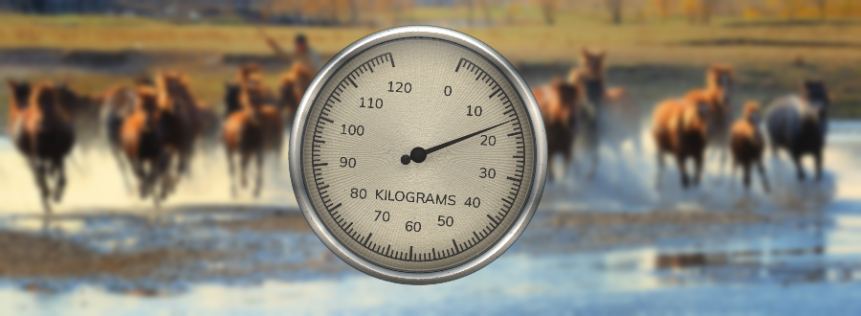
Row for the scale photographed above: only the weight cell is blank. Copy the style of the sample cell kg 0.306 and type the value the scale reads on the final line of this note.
kg 17
